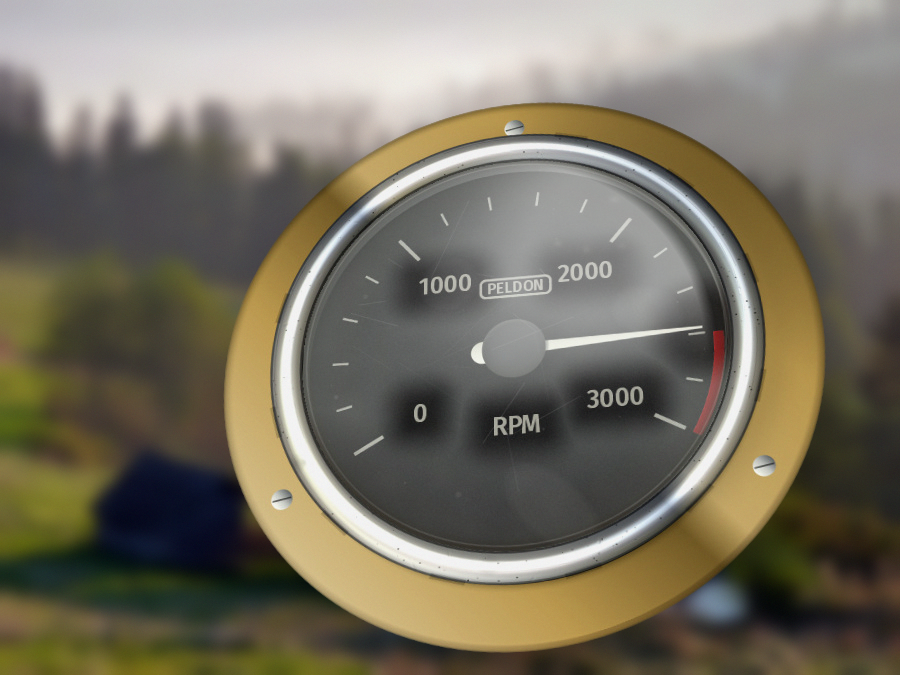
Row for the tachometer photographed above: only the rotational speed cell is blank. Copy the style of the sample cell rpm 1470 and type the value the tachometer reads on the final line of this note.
rpm 2600
